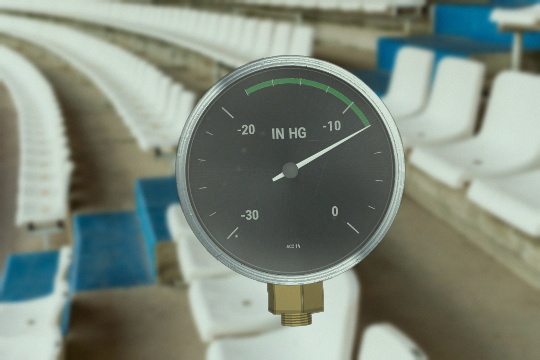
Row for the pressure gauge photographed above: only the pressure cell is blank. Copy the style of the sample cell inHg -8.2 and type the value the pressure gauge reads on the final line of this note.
inHg -8
